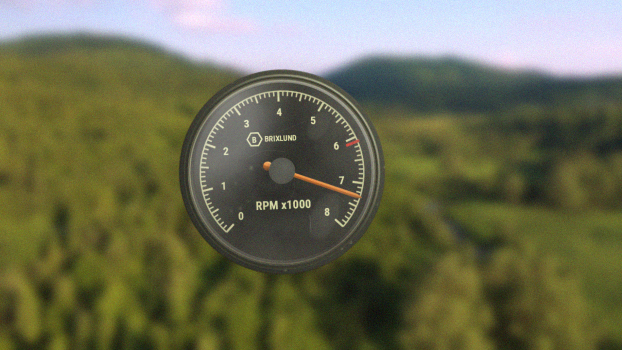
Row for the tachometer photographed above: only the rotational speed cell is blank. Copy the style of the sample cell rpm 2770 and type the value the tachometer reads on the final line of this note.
rpm 7300
